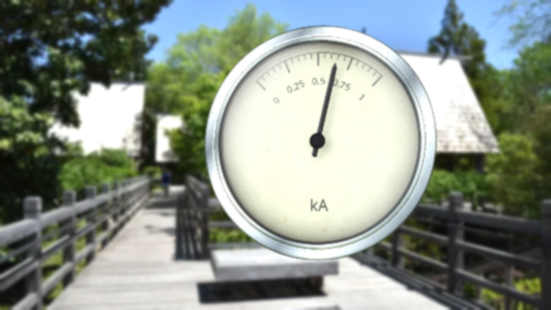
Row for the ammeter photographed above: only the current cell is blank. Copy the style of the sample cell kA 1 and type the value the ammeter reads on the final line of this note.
kA 0.65
